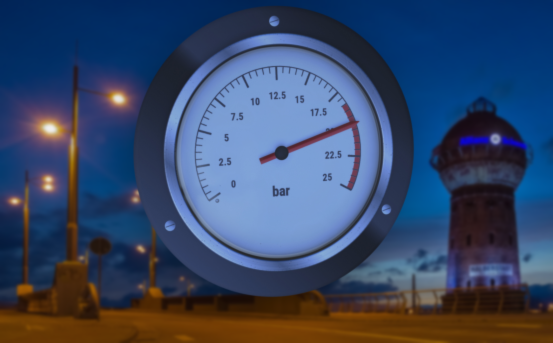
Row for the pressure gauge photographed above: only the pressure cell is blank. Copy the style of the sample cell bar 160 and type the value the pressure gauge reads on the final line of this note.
bar 20
